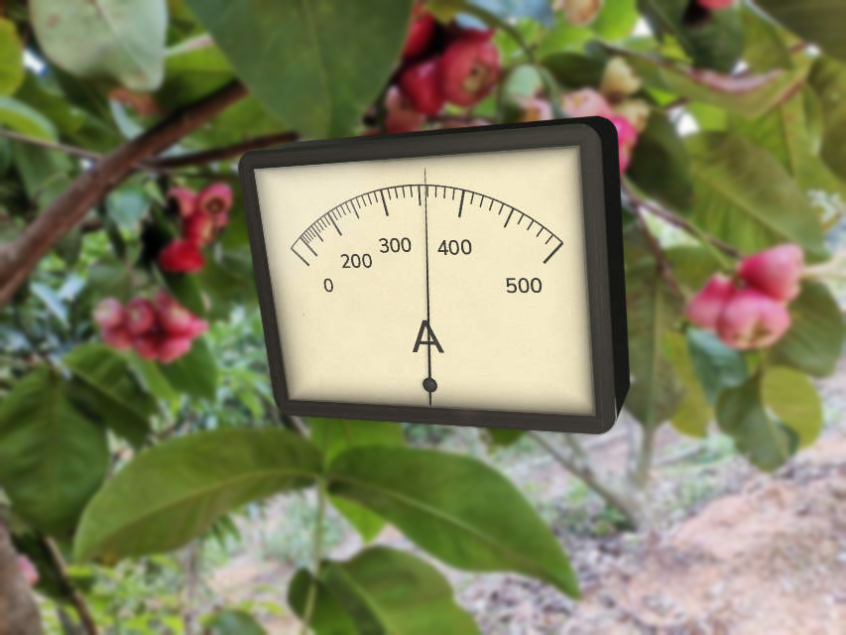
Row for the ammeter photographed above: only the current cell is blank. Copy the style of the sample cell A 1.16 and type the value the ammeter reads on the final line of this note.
A 360
